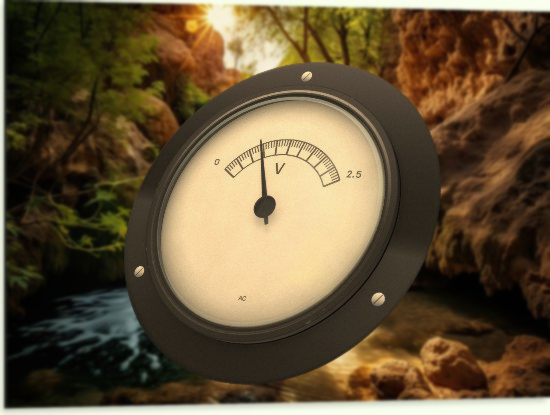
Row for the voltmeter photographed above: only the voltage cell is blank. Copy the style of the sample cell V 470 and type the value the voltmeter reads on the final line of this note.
V 0.75
